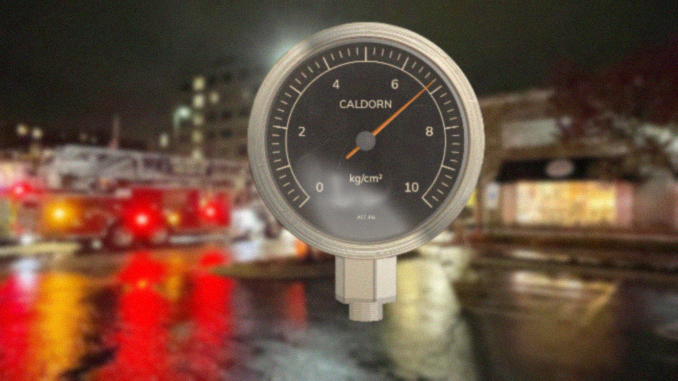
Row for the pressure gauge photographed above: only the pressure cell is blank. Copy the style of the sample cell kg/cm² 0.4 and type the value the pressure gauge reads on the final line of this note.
kg/cm² 6.8
